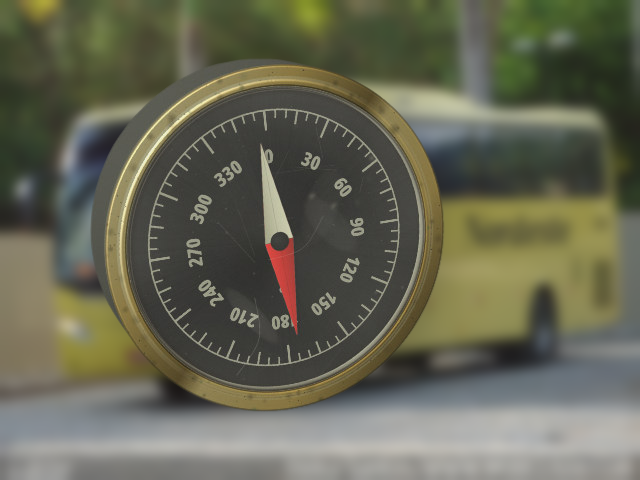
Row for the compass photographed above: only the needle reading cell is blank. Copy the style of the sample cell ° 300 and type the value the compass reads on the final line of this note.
° 175
